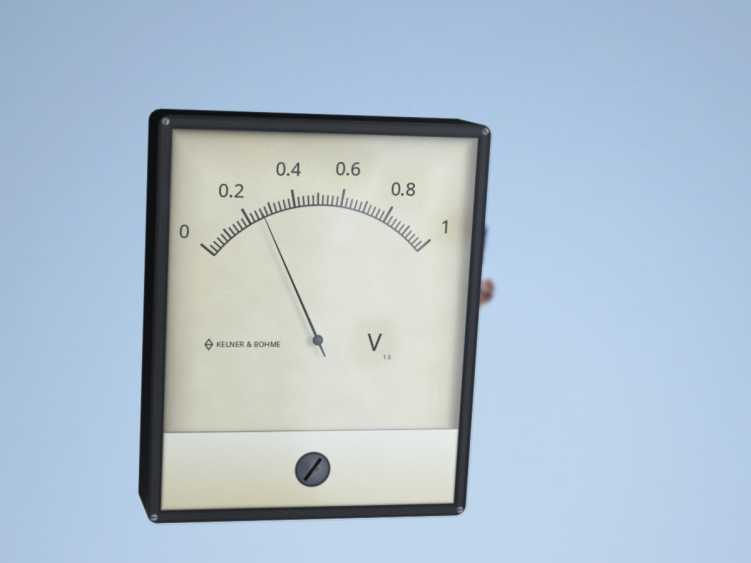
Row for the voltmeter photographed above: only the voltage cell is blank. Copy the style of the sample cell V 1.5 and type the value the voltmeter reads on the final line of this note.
V 0.26
